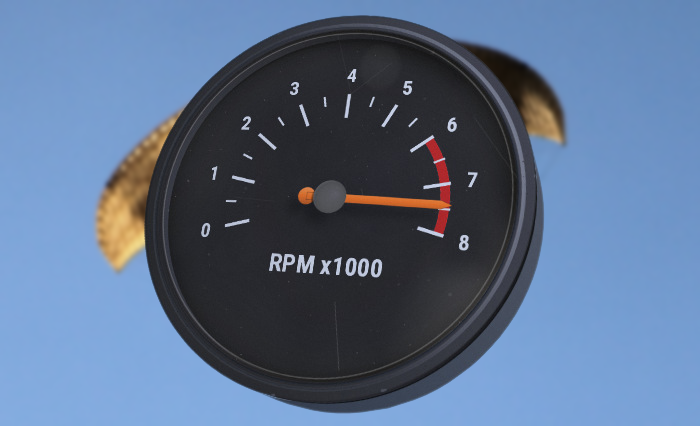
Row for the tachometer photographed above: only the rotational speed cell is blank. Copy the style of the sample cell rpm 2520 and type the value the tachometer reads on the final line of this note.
rpm 7500
